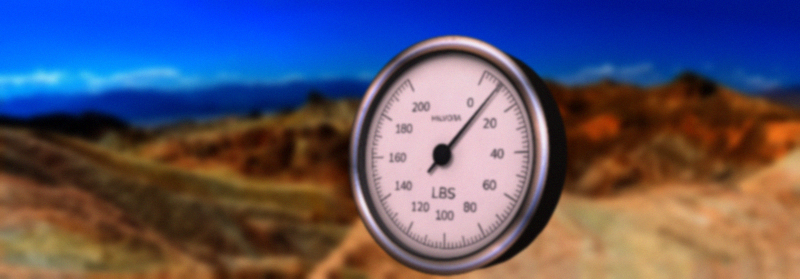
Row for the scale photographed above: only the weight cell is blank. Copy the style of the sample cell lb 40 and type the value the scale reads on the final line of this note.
lb 10
